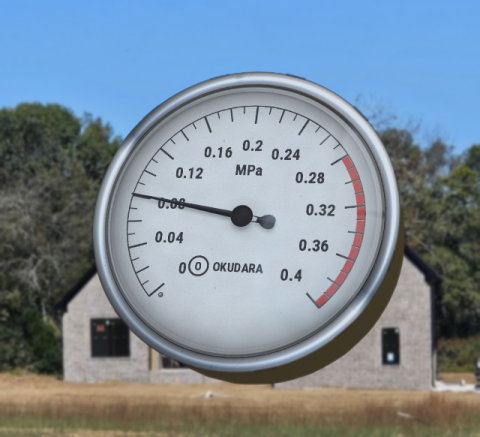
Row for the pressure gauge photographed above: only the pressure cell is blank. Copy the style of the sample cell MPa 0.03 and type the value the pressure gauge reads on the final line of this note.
MPa 0.08
